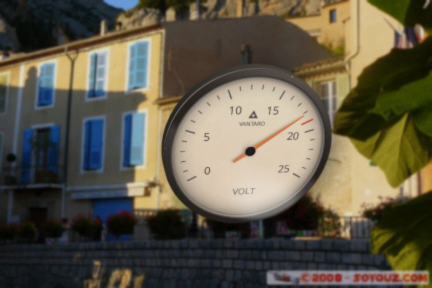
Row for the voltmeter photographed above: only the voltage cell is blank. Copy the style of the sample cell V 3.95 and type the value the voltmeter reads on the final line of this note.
V 18
